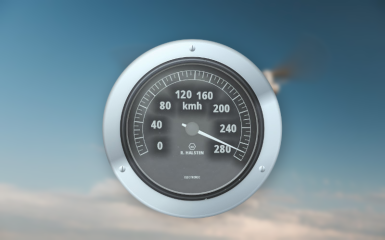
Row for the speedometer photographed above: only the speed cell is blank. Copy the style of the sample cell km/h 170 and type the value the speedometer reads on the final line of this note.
km/h 270
